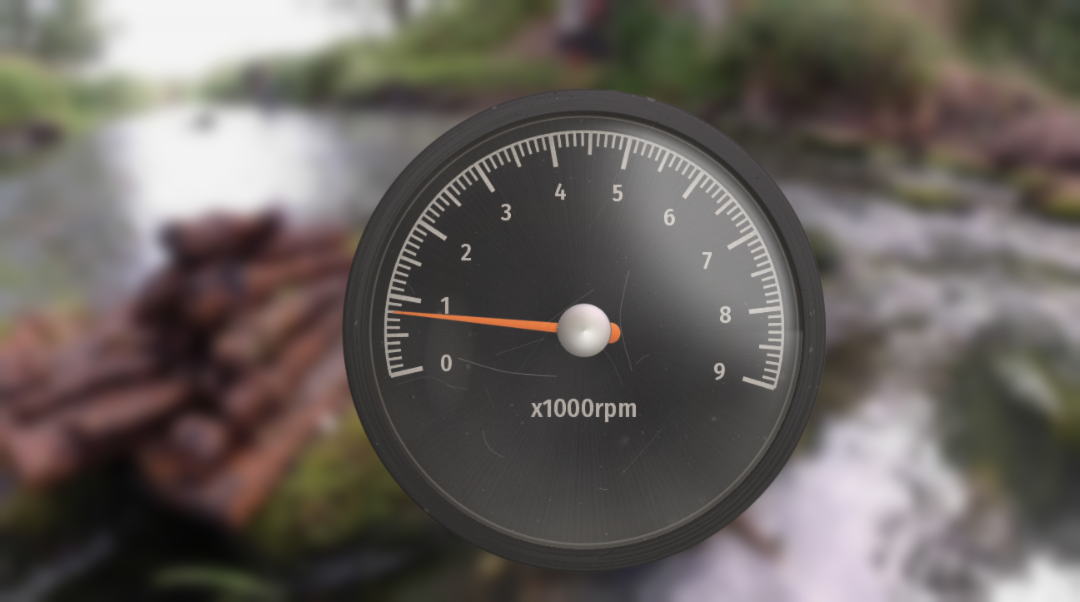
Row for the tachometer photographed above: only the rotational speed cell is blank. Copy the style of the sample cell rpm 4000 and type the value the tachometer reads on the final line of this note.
rpm 800
